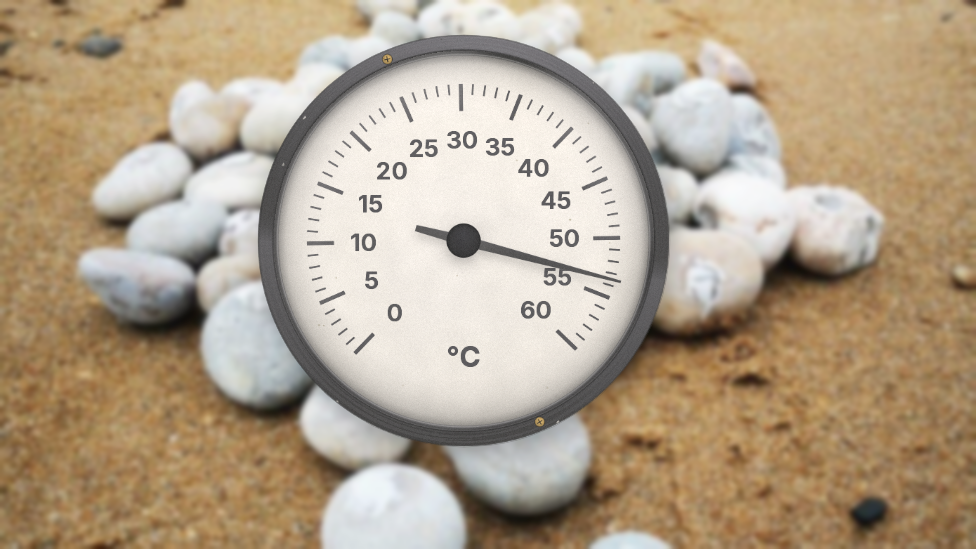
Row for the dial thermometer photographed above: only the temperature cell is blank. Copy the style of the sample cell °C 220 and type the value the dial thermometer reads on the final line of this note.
°C 53.5
